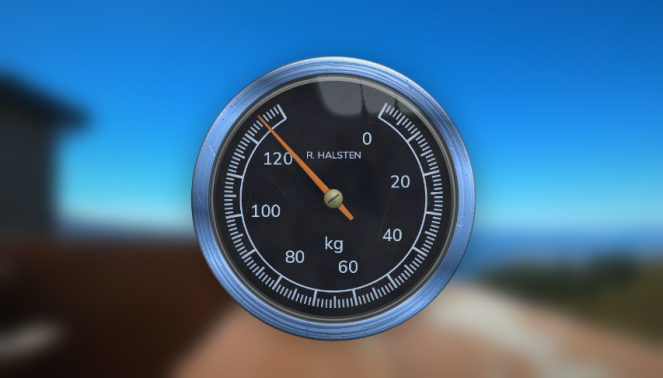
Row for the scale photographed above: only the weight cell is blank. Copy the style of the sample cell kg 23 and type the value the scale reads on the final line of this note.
kg 125
